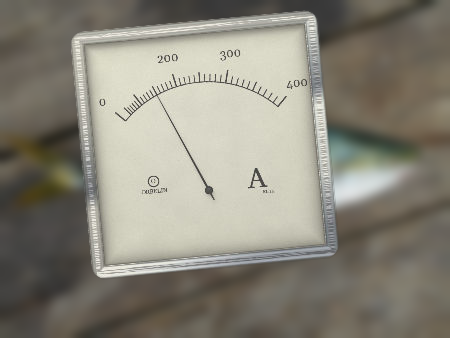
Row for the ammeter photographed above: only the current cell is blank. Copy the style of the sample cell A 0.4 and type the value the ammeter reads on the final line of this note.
A 150
